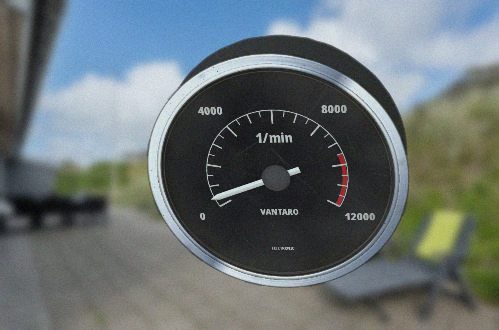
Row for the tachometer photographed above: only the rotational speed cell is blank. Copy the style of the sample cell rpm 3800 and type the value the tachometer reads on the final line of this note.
rpm 500
